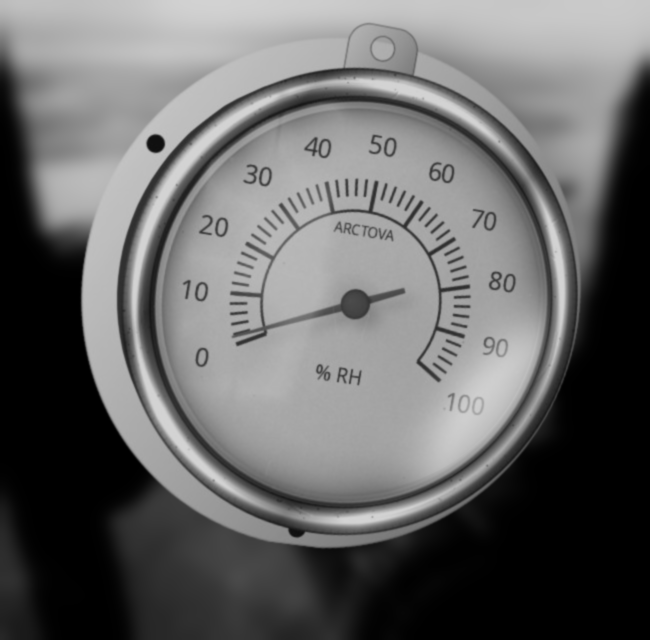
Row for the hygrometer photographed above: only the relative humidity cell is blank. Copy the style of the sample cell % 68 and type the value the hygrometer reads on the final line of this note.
% 2
